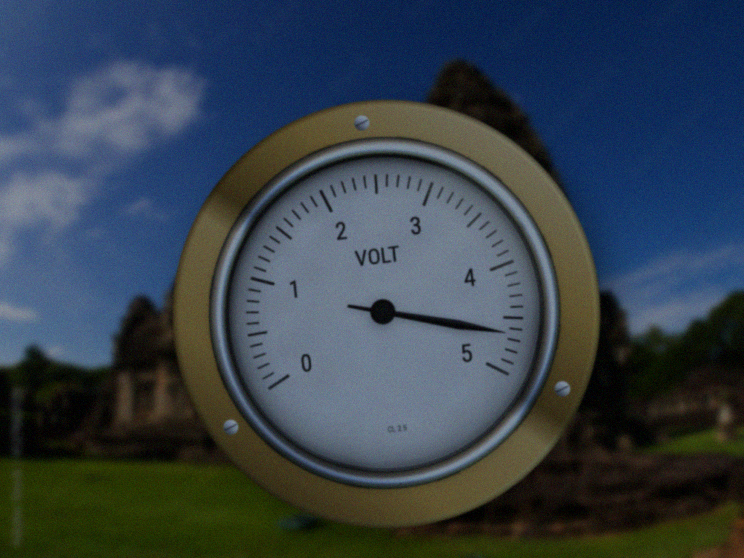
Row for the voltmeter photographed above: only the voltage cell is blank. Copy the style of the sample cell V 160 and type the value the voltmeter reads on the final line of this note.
V 4.65
